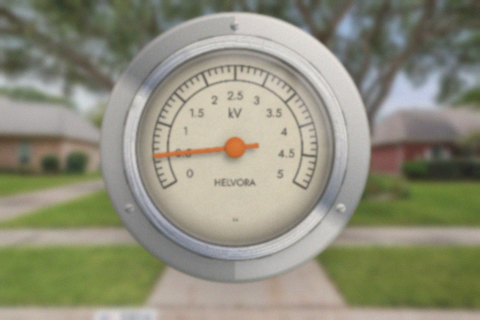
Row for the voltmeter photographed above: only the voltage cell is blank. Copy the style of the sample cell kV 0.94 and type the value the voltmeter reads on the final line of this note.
kV 0.5
